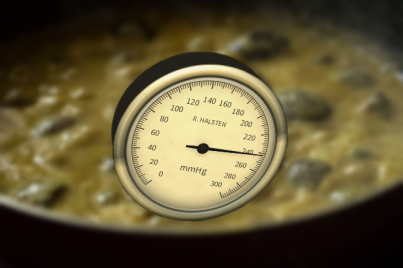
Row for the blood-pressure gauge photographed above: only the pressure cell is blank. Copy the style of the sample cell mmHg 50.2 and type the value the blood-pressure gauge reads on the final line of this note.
mmHg 240
